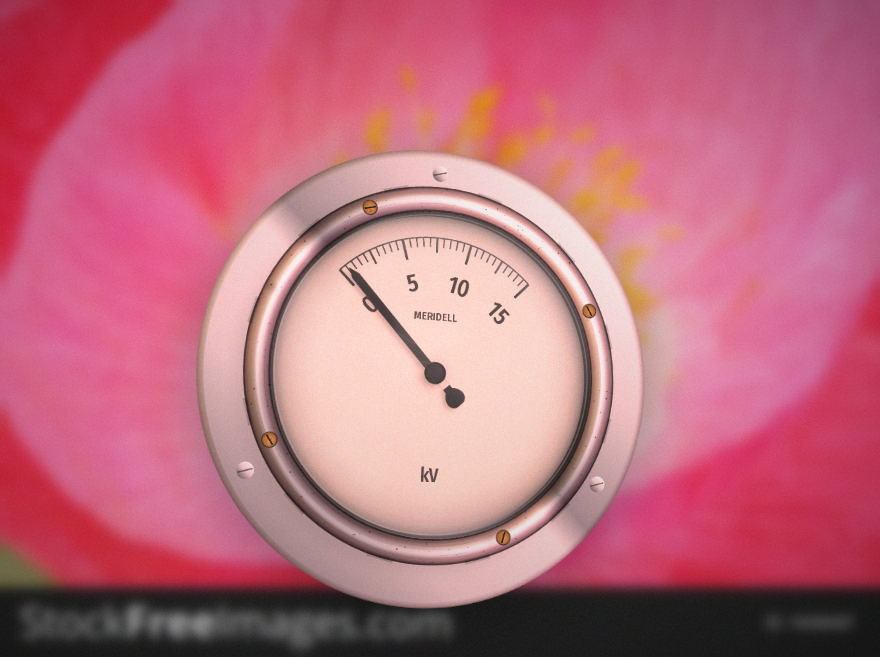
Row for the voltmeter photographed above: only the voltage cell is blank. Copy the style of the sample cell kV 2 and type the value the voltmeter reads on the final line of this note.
kV 0.5
